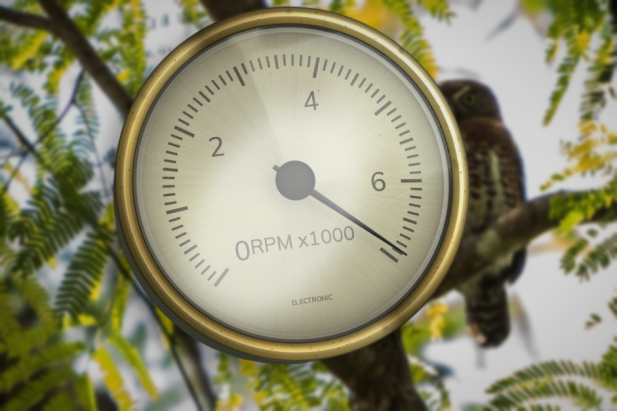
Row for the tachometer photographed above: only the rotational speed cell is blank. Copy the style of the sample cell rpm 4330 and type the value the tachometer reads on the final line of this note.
rpm 6900
